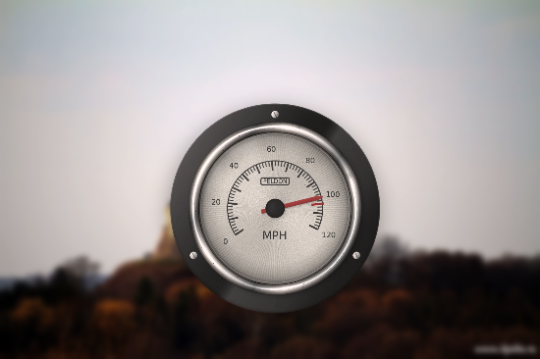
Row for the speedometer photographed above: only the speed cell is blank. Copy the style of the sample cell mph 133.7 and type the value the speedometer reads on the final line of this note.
mph 100
